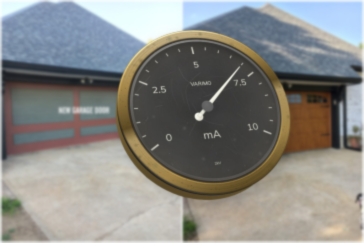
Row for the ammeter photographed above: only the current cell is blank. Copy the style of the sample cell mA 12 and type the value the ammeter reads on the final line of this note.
mA 7
